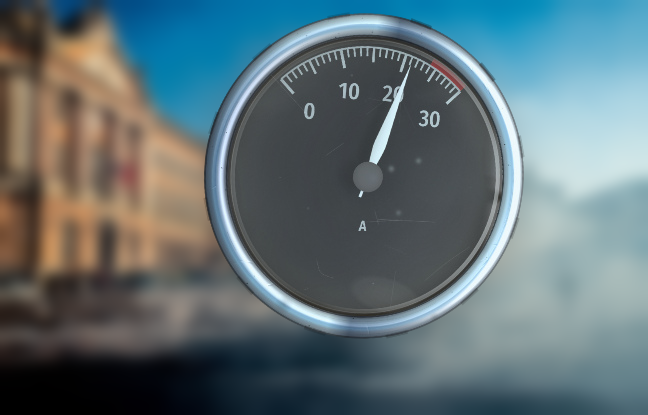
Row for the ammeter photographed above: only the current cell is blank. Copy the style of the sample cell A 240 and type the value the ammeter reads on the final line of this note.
A 21
